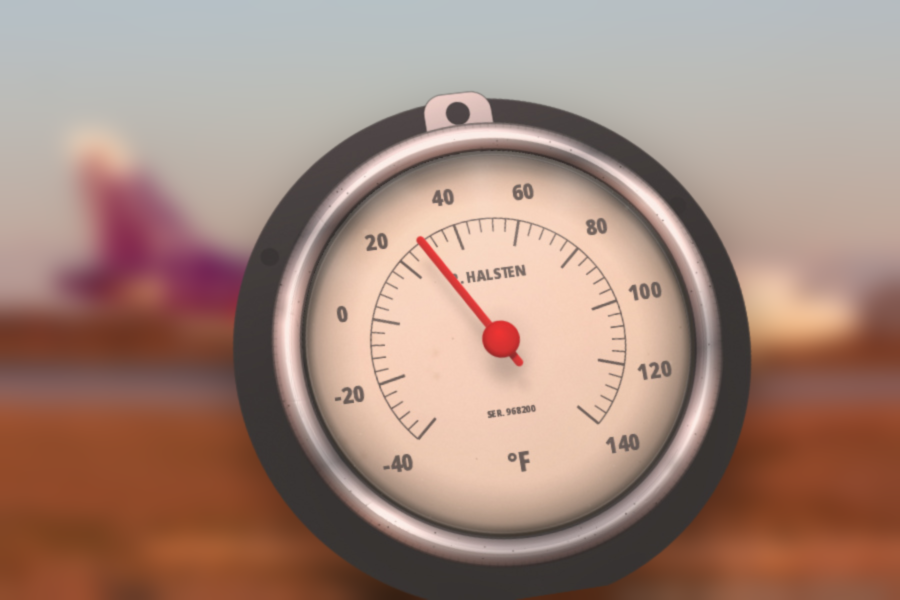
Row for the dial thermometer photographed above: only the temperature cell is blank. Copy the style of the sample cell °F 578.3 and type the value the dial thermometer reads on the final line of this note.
°F 28
